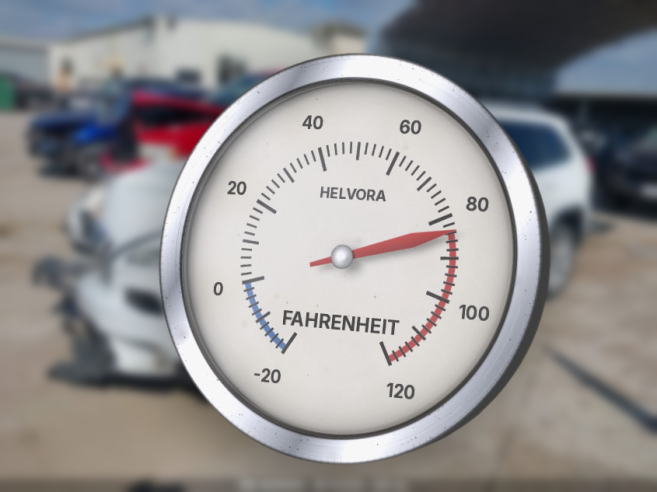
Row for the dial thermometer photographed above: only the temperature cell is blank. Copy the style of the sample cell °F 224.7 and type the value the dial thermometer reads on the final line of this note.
°F 84
